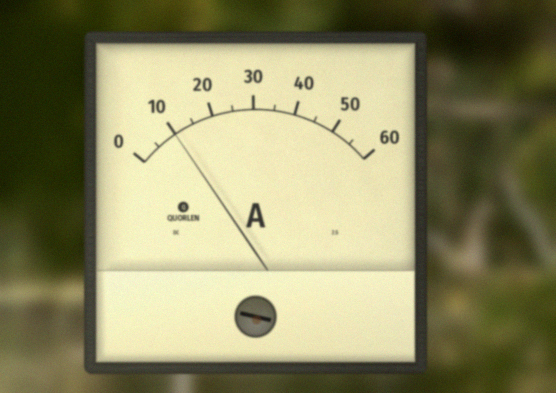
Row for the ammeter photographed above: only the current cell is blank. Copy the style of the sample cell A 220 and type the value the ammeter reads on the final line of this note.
A 10
